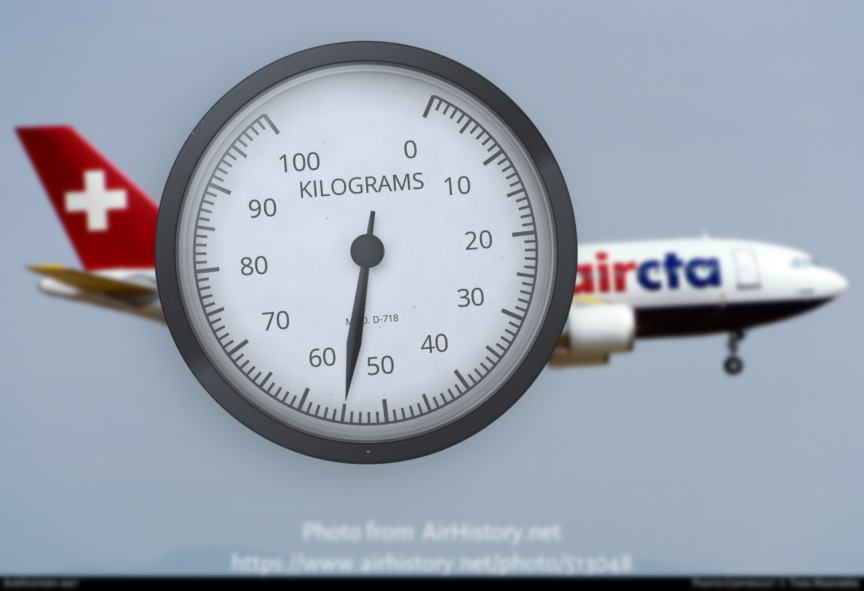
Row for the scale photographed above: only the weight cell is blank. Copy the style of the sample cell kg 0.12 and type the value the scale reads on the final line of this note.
kg 55
